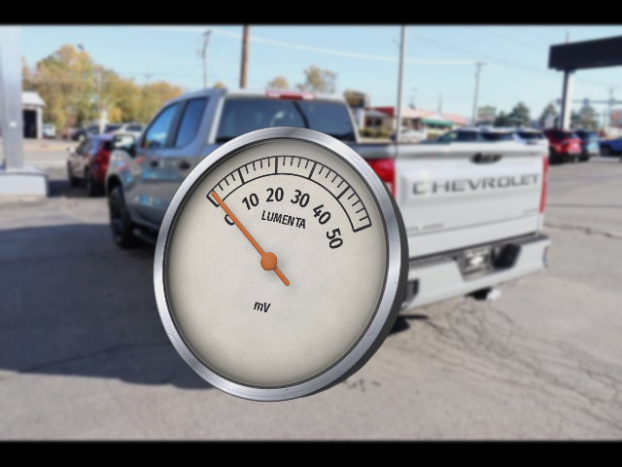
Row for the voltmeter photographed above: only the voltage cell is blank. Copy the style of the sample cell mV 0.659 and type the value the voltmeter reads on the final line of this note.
mV 2
